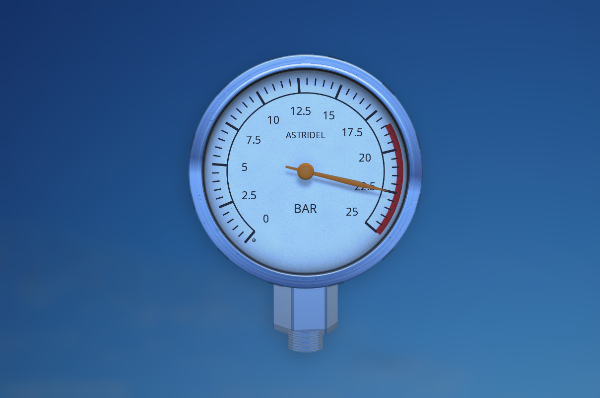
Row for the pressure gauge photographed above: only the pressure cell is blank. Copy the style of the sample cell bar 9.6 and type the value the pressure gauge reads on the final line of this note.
bar 22.5
